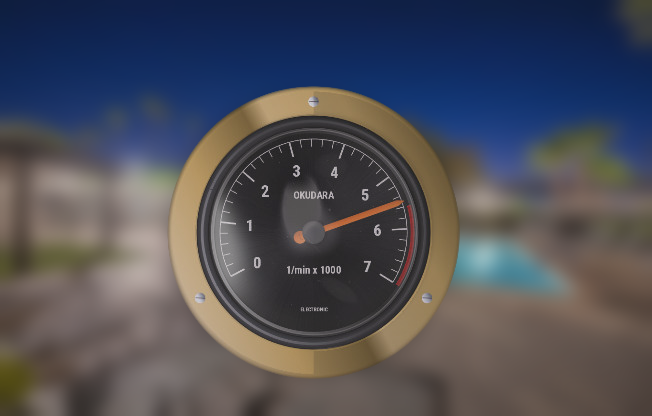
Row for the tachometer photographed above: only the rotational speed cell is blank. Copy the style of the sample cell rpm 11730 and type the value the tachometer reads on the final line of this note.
rpm 5500
